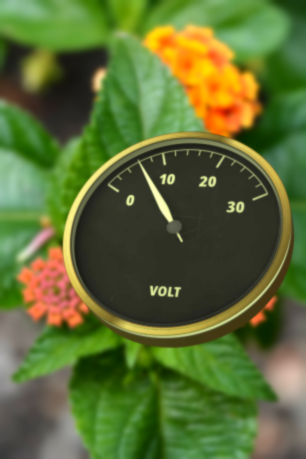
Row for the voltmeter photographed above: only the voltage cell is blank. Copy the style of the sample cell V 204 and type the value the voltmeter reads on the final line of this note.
V 6
